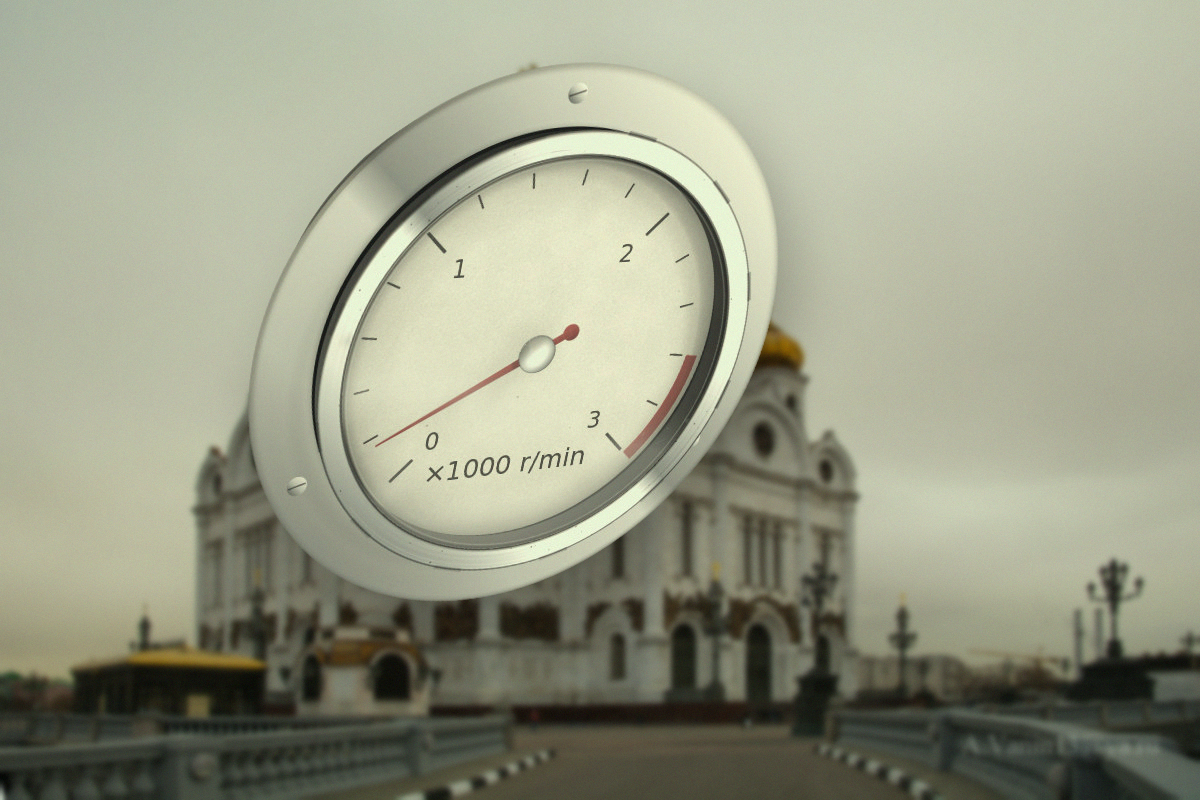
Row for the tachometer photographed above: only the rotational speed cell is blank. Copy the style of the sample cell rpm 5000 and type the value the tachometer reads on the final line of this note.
rpm 200
